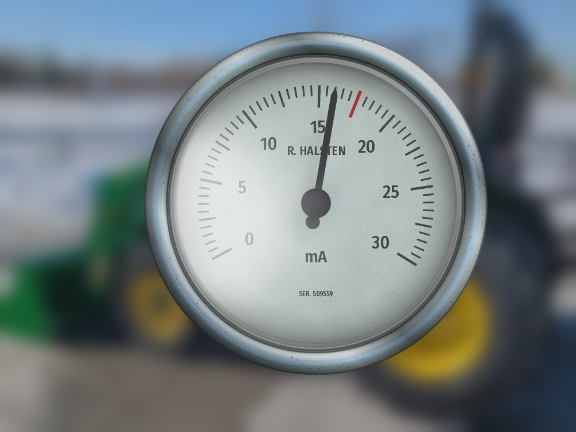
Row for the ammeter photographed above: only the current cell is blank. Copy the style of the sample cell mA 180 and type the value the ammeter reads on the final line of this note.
mA 16
